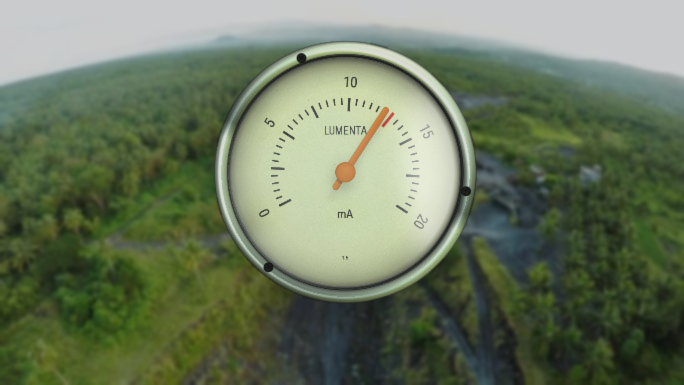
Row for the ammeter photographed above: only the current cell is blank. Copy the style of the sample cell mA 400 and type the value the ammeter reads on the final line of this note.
mA 12.5
